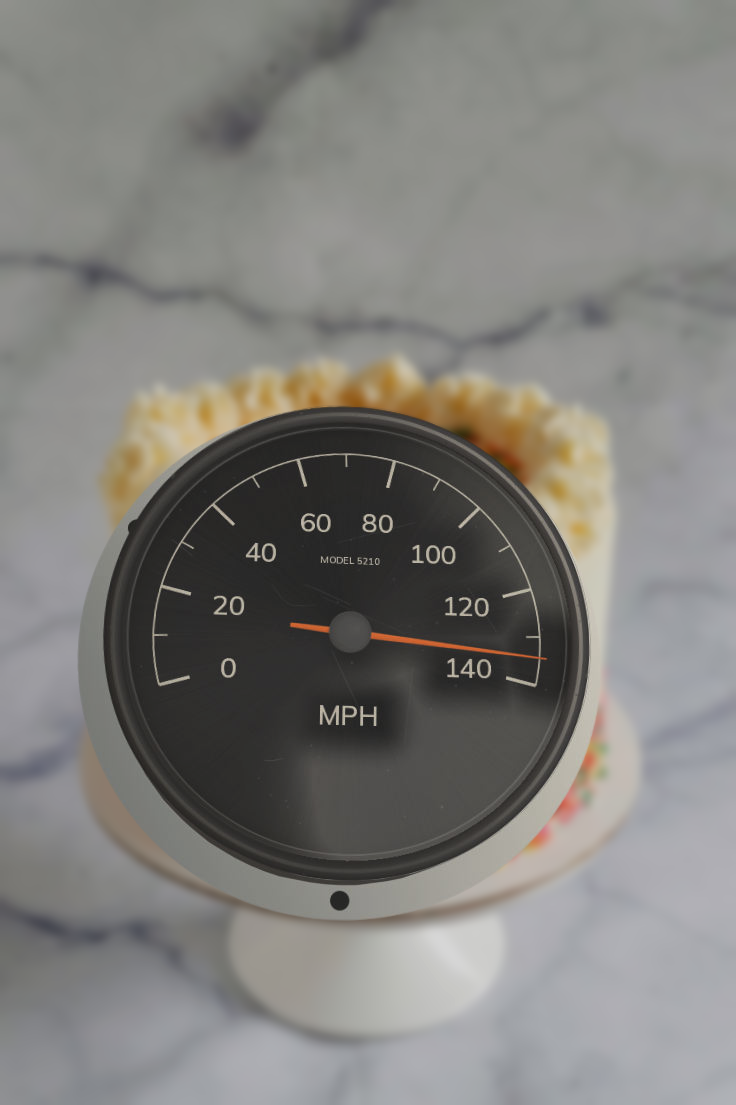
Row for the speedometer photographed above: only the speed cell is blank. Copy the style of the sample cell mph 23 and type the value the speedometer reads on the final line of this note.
mph 135
